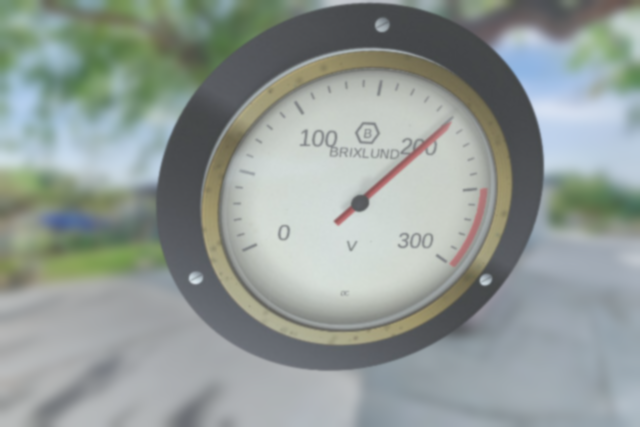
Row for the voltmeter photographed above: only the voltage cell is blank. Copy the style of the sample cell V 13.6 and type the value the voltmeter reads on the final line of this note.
V 200
